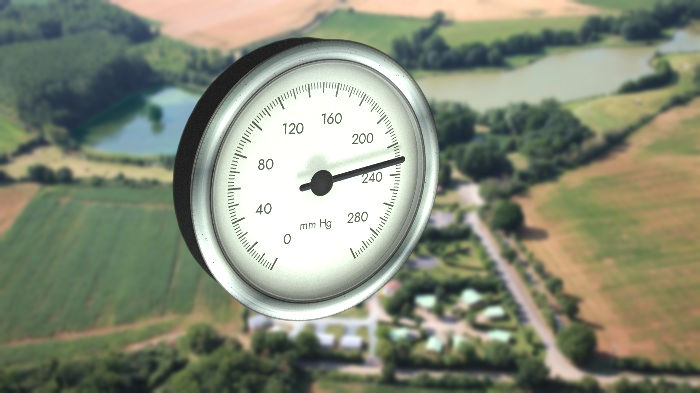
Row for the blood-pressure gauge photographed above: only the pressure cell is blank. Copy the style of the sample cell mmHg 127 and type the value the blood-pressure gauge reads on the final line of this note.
mmHg 230
